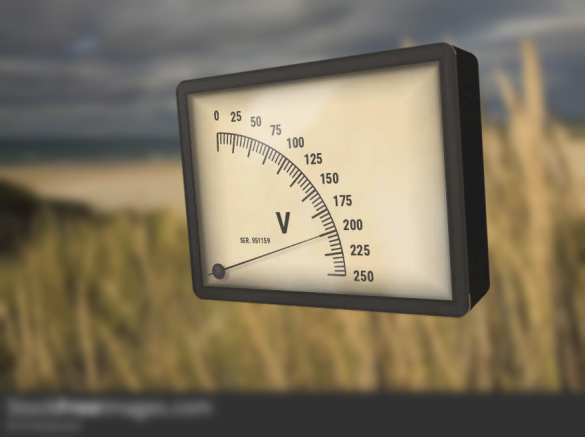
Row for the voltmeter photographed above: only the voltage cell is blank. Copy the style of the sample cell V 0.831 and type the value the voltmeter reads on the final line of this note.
V 200
